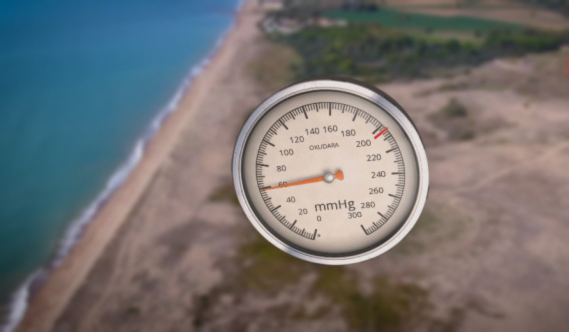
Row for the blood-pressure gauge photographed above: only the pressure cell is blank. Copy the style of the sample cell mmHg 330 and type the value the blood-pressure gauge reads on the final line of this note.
mmHg 60
